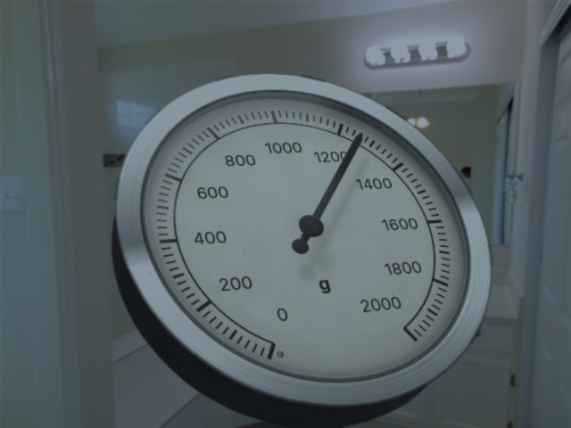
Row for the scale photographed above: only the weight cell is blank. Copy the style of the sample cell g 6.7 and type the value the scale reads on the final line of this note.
g 1260
